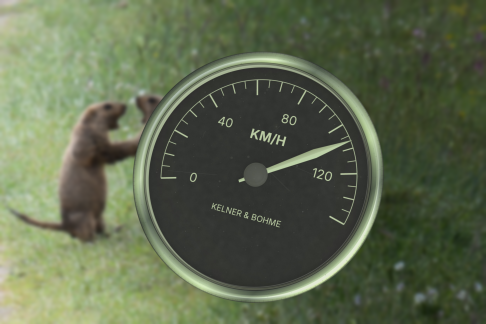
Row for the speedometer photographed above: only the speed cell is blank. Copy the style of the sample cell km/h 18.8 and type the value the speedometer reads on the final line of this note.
km/h 107.5
